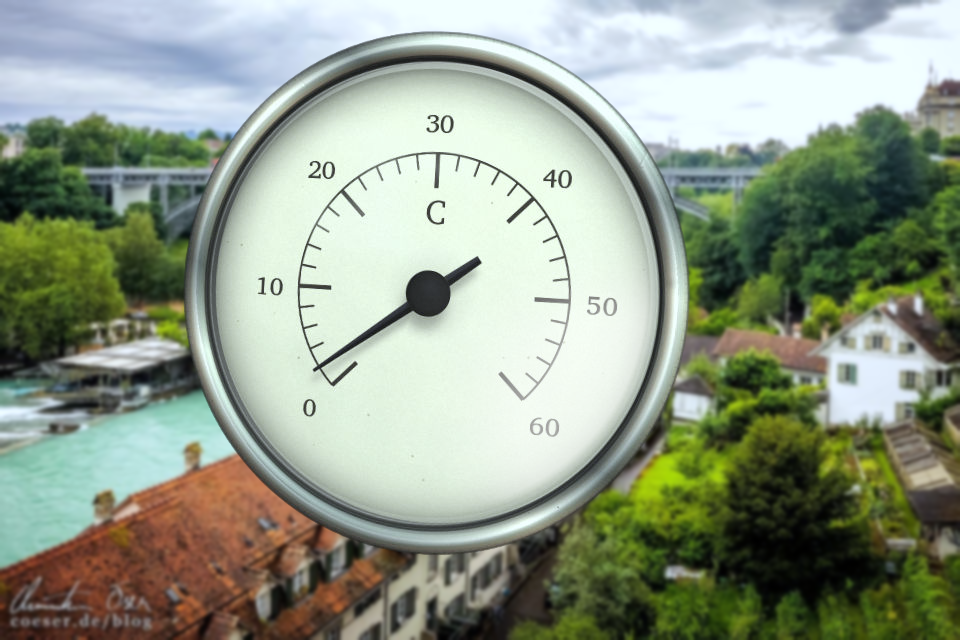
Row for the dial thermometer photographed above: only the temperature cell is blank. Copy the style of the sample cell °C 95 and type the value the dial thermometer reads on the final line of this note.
°C 2
